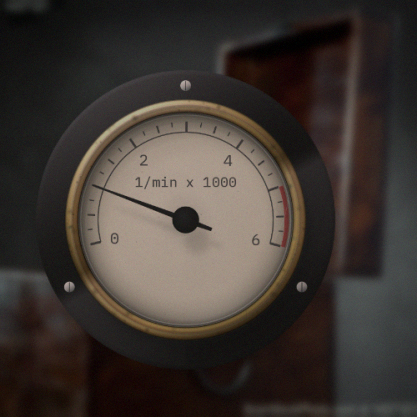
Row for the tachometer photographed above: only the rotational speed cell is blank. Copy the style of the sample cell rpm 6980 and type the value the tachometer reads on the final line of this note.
rpm 1000
